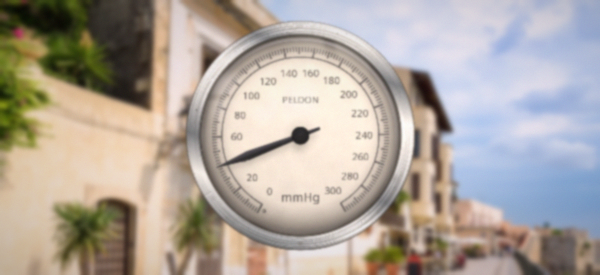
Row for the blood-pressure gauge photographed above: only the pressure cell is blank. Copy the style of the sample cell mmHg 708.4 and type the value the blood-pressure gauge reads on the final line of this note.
mmHg 40
